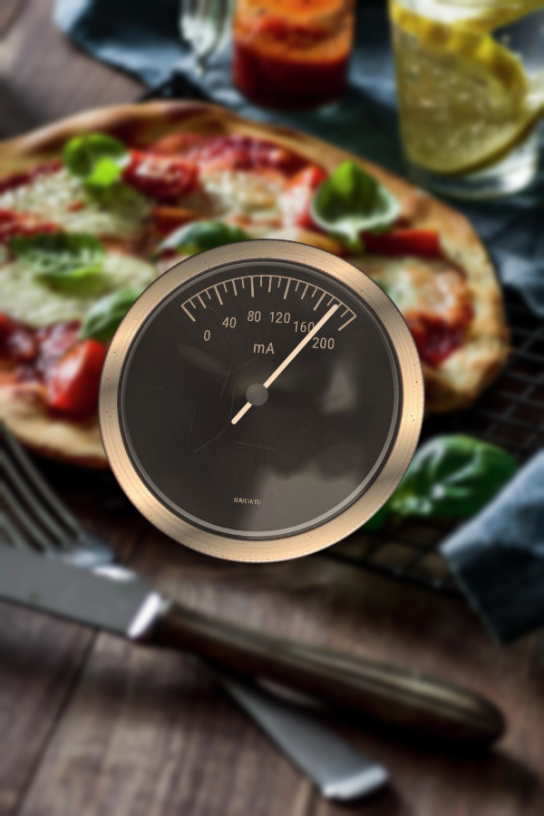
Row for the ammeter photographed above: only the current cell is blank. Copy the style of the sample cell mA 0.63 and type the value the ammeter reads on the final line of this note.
mA 180
